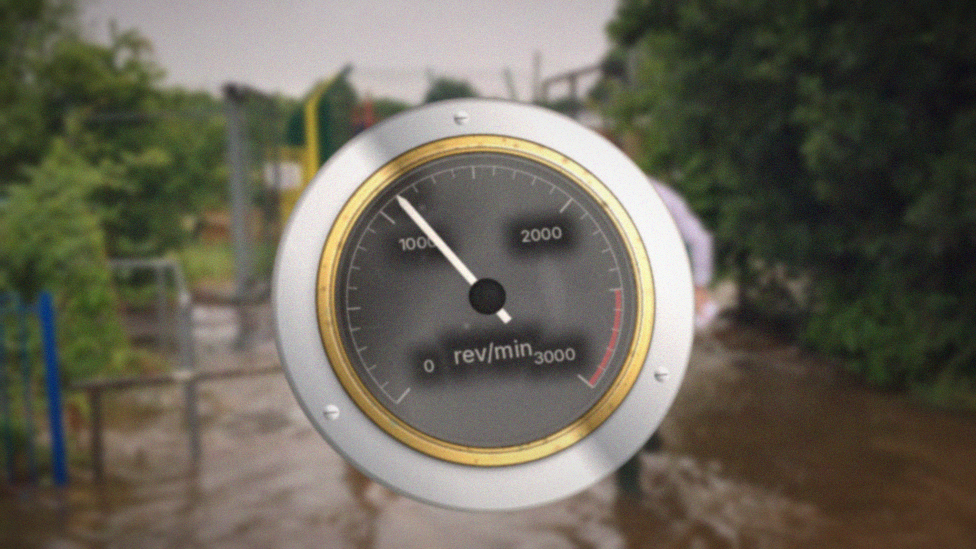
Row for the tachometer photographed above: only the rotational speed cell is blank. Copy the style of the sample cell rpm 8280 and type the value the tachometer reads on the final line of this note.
rpm 1100
